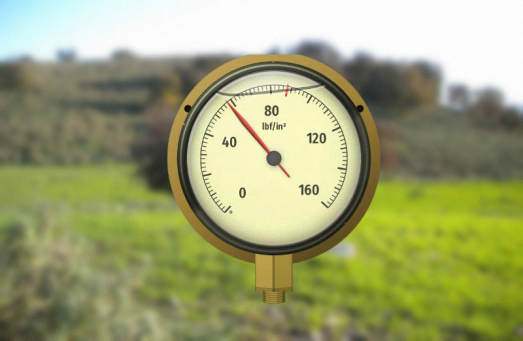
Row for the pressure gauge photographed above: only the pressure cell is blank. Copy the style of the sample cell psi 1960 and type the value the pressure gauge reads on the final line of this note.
psi 58
